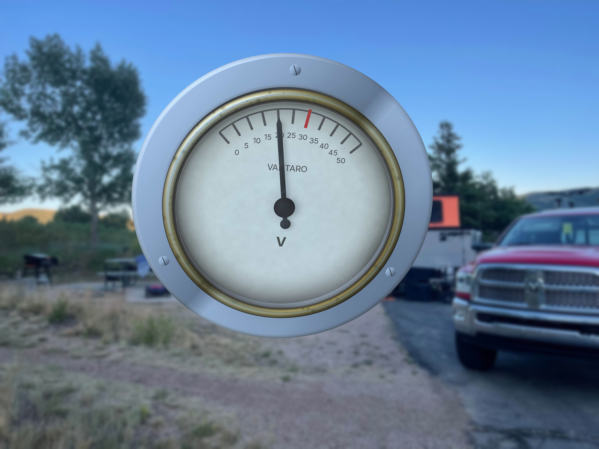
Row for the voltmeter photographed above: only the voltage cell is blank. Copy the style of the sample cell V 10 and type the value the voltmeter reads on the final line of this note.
V 20
